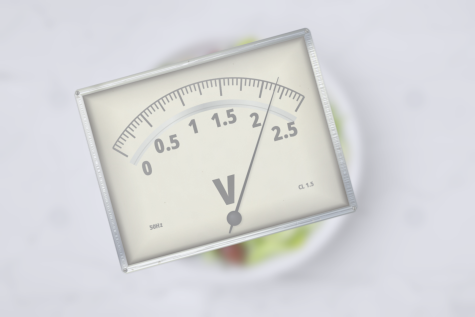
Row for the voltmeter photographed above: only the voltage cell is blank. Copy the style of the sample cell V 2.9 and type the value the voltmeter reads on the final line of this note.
V 2.15
